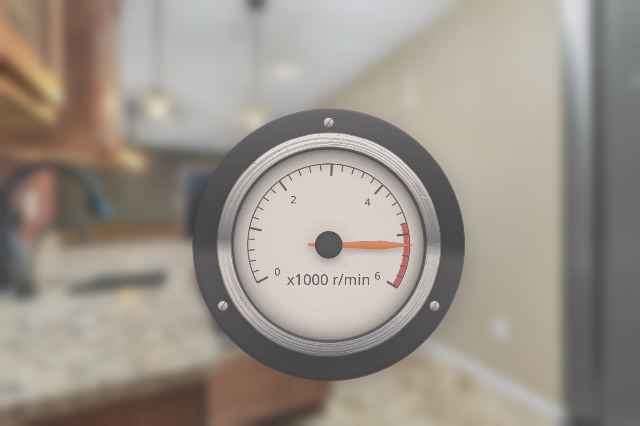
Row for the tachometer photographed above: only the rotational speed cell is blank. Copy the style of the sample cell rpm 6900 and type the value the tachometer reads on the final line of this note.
rpm 5200
